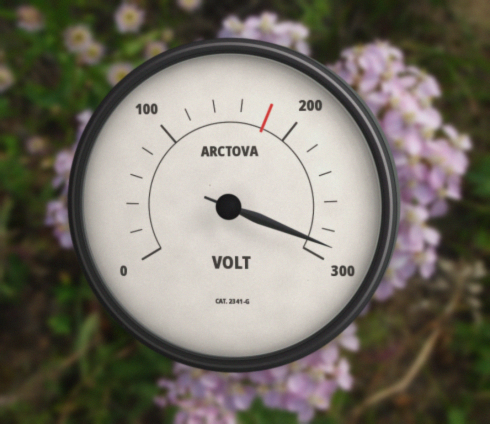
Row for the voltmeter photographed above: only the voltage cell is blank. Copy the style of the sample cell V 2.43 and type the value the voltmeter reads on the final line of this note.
V 290
